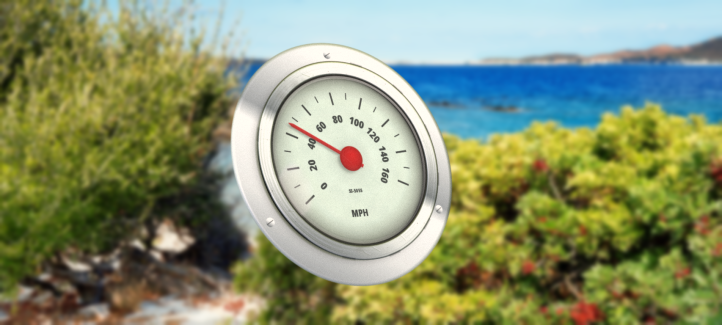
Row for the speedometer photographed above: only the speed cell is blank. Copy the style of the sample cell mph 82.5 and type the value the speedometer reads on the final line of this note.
mph 45
